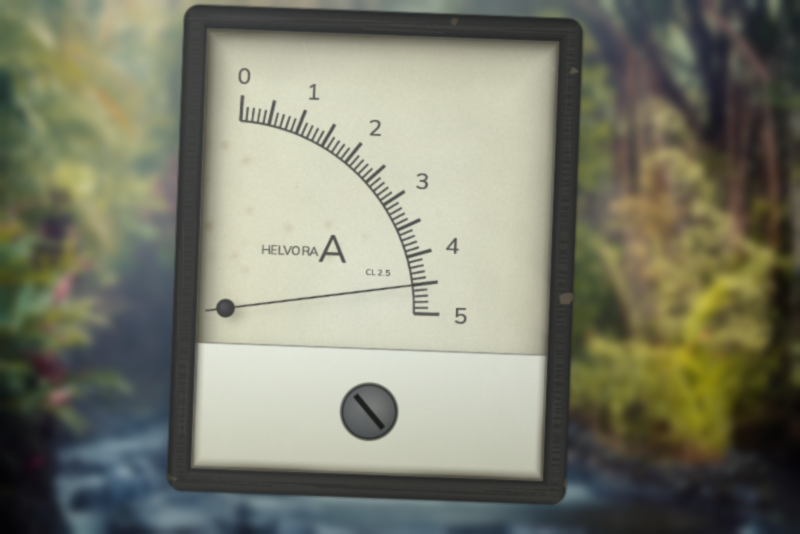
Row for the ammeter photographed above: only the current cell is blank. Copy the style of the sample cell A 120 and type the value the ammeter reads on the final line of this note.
A 4.5
